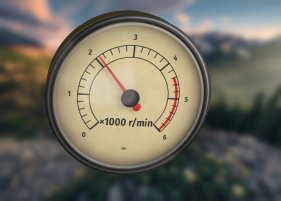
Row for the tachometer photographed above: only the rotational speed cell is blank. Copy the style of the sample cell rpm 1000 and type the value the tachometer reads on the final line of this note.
rpm 2100
